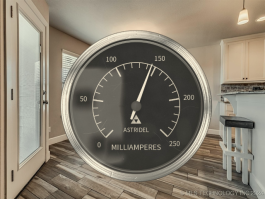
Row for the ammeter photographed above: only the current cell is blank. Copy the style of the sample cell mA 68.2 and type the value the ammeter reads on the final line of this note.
mA 145
